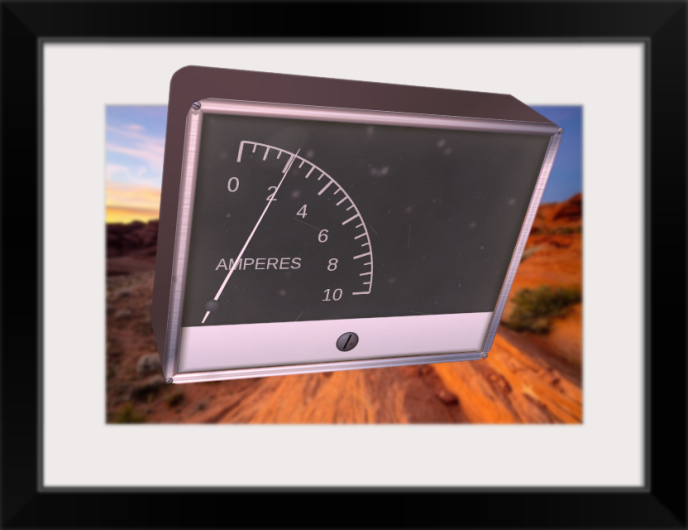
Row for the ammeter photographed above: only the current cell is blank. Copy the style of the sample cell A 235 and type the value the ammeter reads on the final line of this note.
A 2
